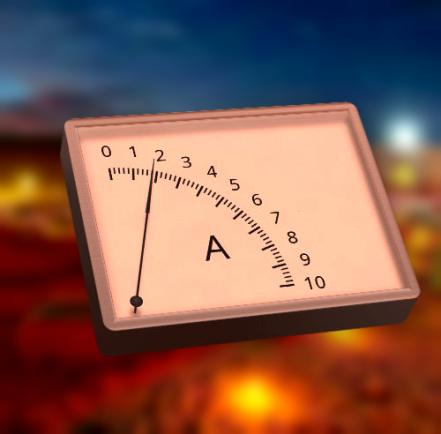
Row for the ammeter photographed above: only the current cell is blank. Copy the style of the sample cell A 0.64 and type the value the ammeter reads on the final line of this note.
A 1.8
